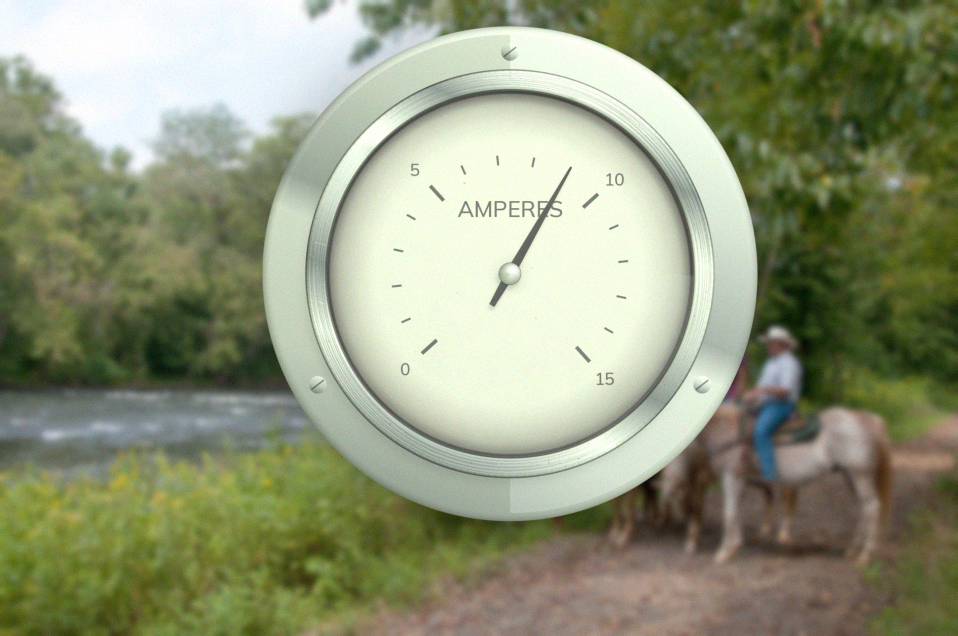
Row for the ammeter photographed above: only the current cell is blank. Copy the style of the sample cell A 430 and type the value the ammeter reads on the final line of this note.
A 9
